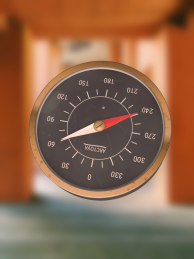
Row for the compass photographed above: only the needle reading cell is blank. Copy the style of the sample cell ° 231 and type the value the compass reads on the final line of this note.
° 240
